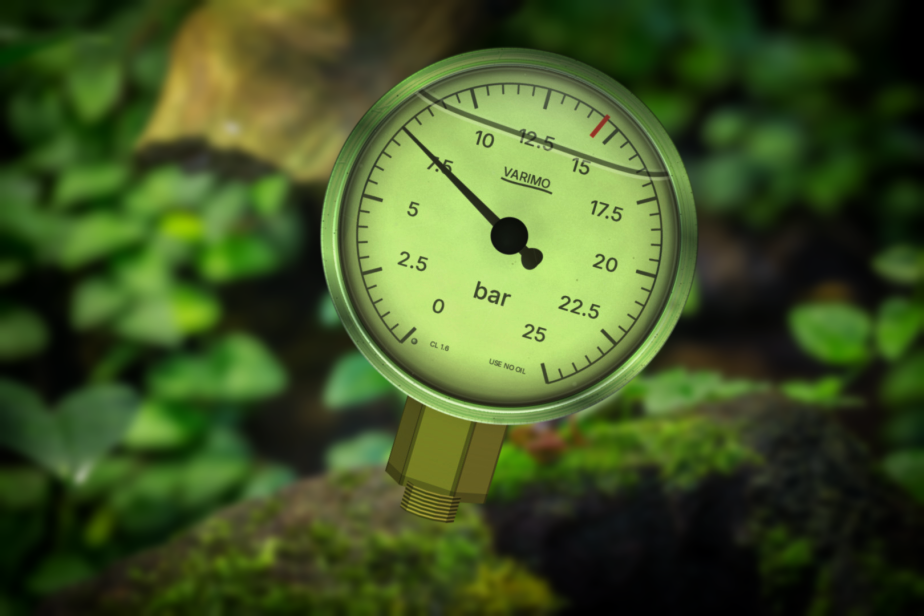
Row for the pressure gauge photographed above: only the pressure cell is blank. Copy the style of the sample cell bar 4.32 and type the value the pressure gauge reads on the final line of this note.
bar 7.5
